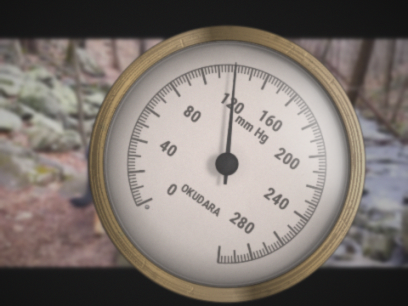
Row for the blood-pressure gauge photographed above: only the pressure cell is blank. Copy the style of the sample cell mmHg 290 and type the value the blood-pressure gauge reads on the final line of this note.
mmHg 120
